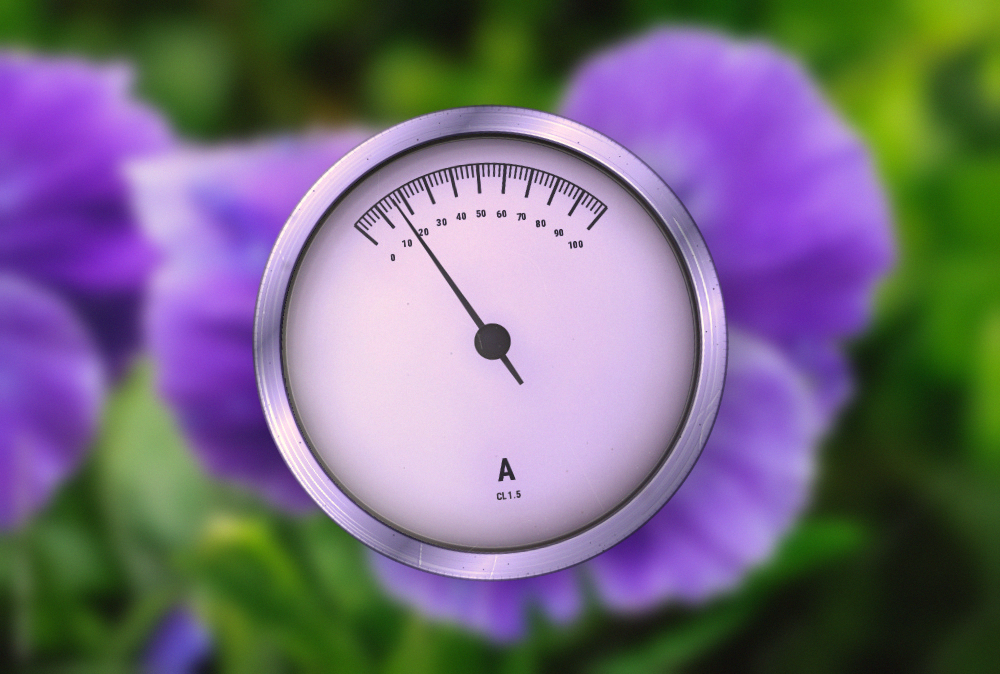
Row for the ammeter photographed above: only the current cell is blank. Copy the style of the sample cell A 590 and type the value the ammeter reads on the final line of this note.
A 16
